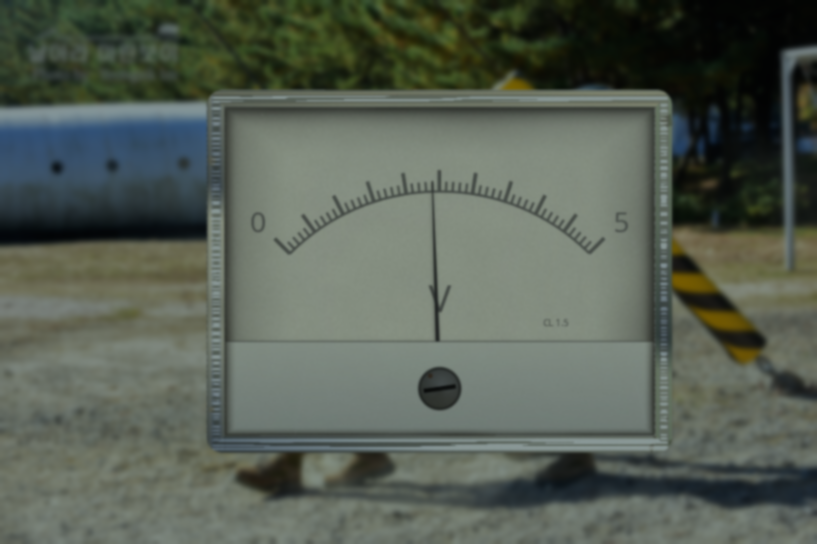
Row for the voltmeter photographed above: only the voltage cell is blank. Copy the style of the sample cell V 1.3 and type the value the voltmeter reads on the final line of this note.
V 2.4
